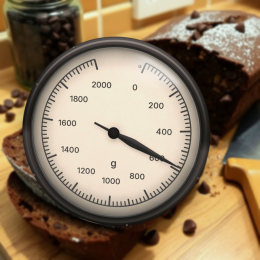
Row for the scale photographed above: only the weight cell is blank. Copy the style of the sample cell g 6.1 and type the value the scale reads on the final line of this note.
g 580
